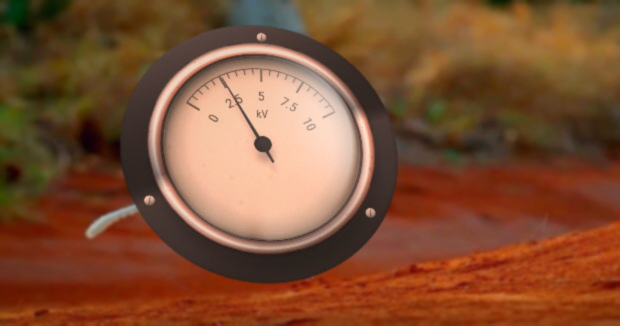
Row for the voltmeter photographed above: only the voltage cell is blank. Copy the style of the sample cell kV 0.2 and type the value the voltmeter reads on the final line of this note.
kV 2.5
